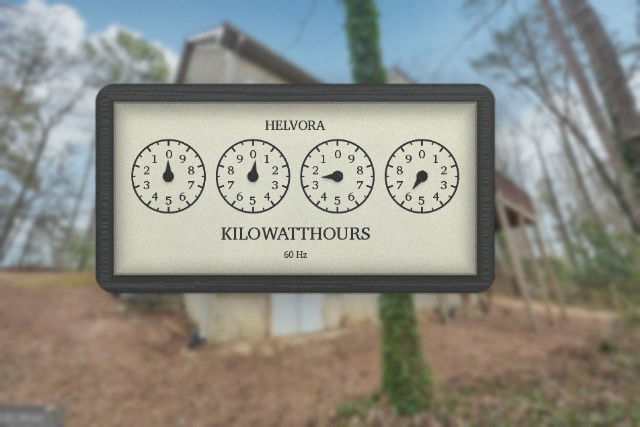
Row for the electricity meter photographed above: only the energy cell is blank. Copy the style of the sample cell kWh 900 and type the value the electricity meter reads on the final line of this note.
kWh 26
